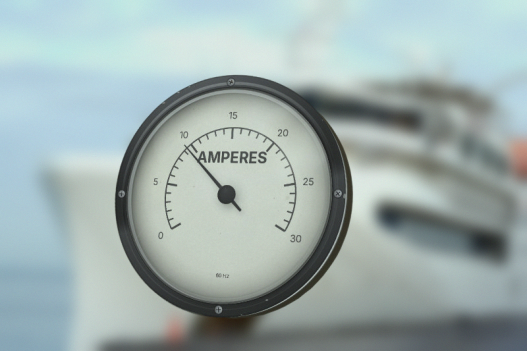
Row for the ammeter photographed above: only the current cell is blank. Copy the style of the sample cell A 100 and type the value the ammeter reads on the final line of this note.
A 9.5
